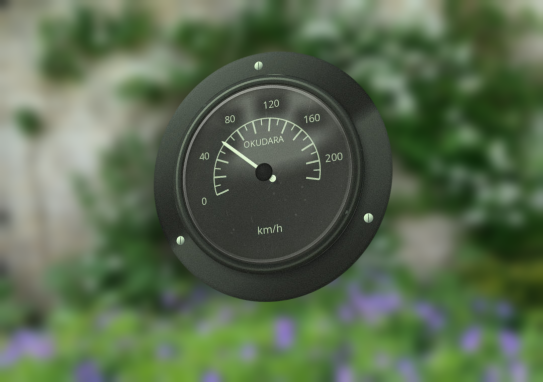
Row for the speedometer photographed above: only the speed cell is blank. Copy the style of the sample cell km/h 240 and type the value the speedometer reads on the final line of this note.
km/h 60
